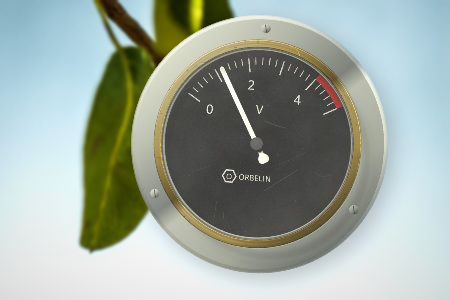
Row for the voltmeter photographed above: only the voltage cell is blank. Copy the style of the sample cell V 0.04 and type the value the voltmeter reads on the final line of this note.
V 1.2
